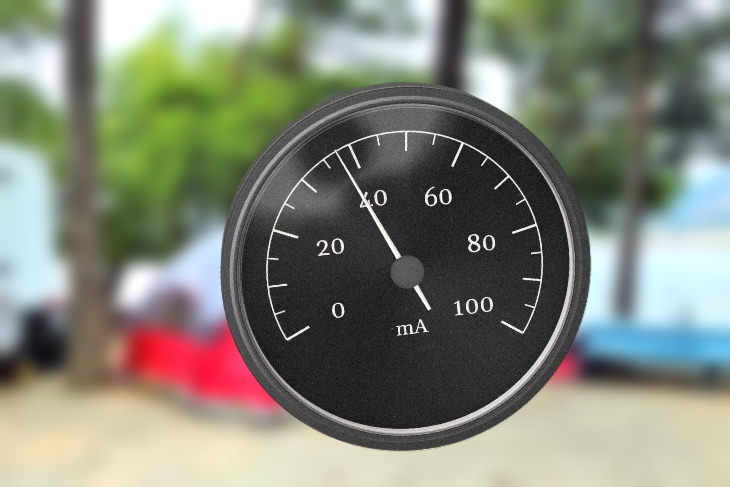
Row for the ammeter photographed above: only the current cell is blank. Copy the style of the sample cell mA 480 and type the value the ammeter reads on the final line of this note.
mA 37.5
